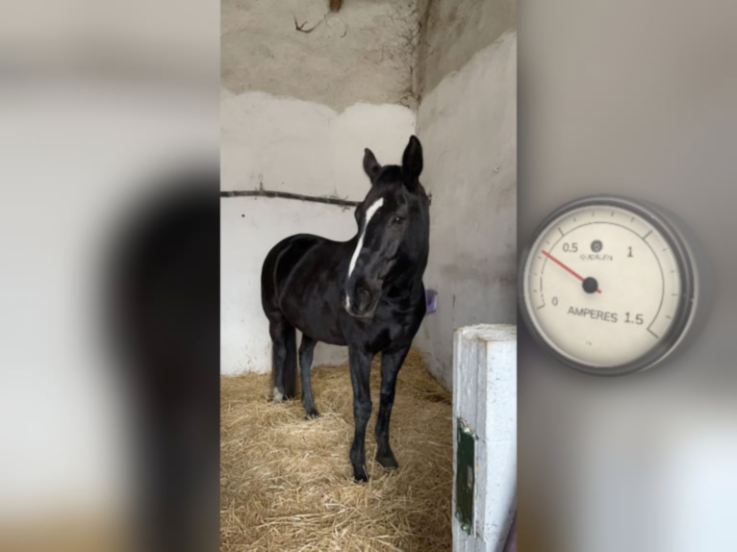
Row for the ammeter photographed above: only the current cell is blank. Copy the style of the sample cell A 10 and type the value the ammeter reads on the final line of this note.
A 0.35
